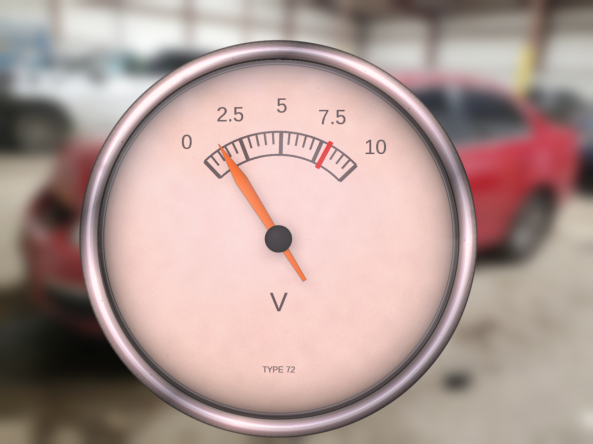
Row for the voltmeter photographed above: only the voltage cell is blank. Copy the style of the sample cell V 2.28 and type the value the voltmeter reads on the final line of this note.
V 1.25
